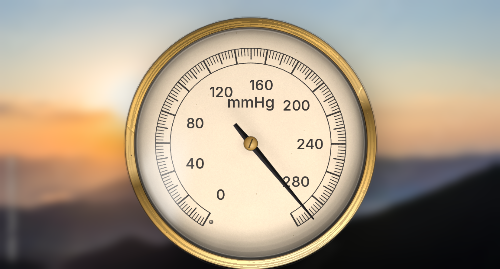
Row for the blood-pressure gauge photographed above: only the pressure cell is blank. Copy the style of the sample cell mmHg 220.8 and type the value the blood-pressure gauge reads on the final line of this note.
mmHg 290
